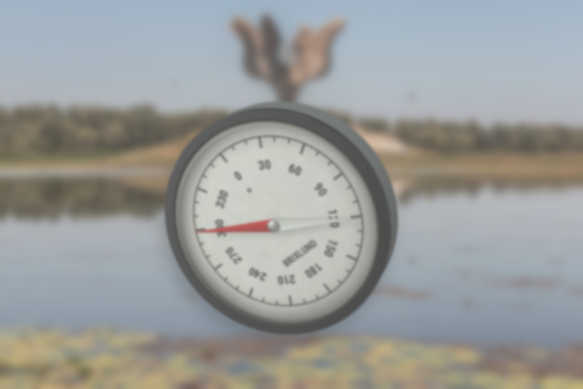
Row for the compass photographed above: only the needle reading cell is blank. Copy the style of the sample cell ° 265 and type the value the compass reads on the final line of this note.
° 300
